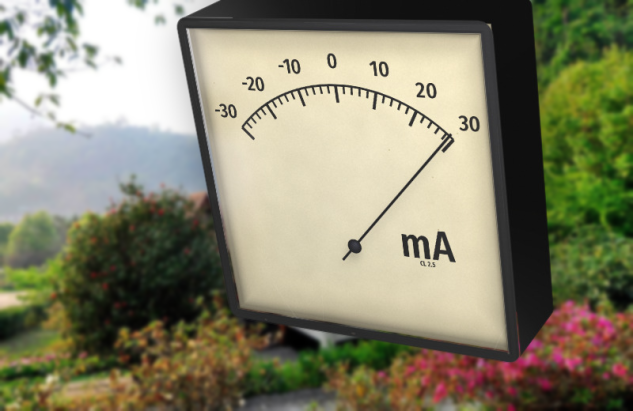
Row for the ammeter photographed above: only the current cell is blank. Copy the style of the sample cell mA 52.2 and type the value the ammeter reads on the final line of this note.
mA 29
